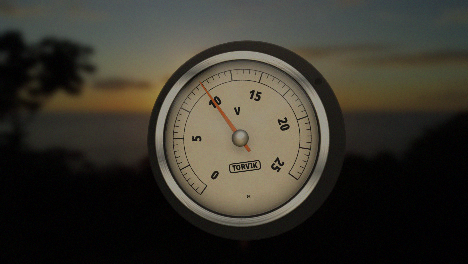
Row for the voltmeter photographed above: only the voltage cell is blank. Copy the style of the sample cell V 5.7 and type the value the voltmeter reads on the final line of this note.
V 10
